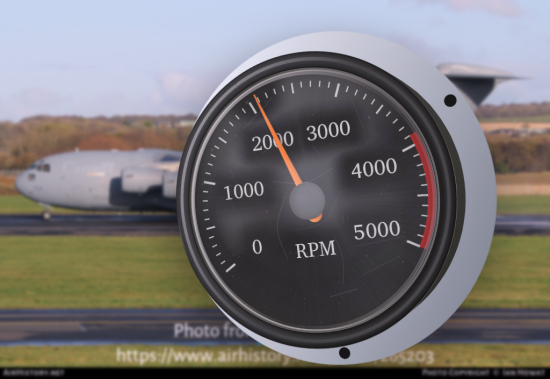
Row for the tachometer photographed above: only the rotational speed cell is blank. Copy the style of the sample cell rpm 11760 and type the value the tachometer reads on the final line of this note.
rpm 2100
